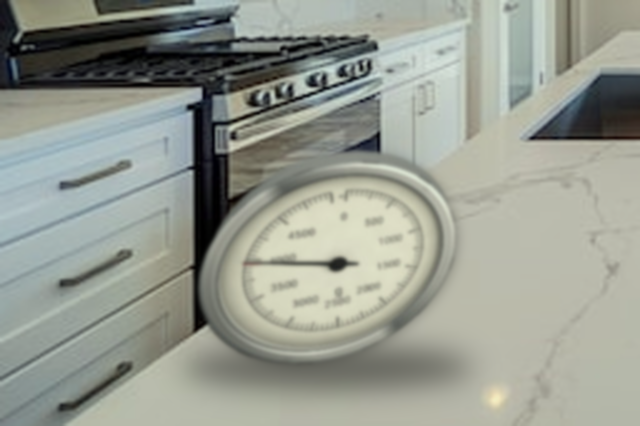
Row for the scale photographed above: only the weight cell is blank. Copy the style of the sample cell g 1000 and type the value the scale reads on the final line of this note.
g 4000
